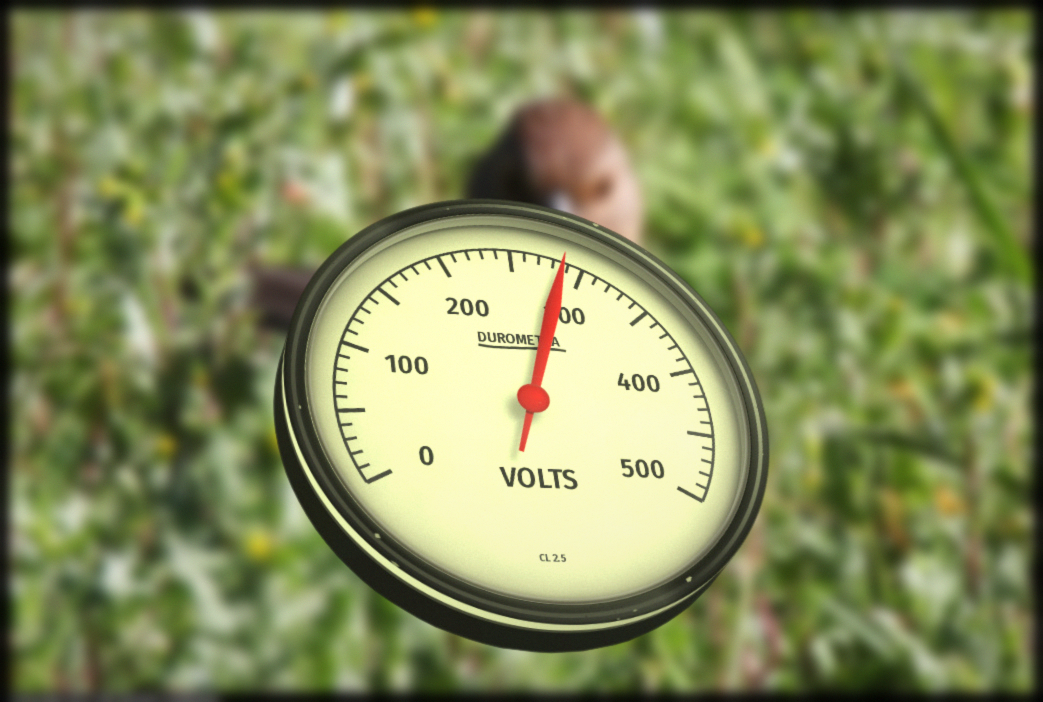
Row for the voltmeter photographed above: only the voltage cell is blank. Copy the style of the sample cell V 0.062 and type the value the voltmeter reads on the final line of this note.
V 285
